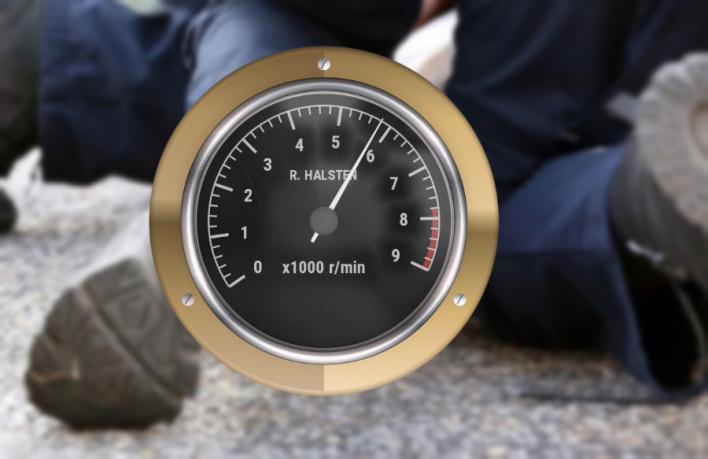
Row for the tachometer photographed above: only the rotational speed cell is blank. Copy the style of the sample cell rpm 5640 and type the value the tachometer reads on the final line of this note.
rpm 5800
